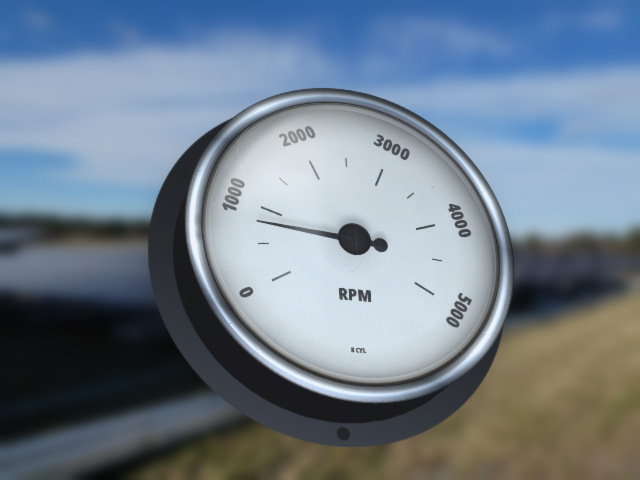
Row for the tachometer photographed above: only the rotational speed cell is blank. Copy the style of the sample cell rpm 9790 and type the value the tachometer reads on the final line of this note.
rpm 750
